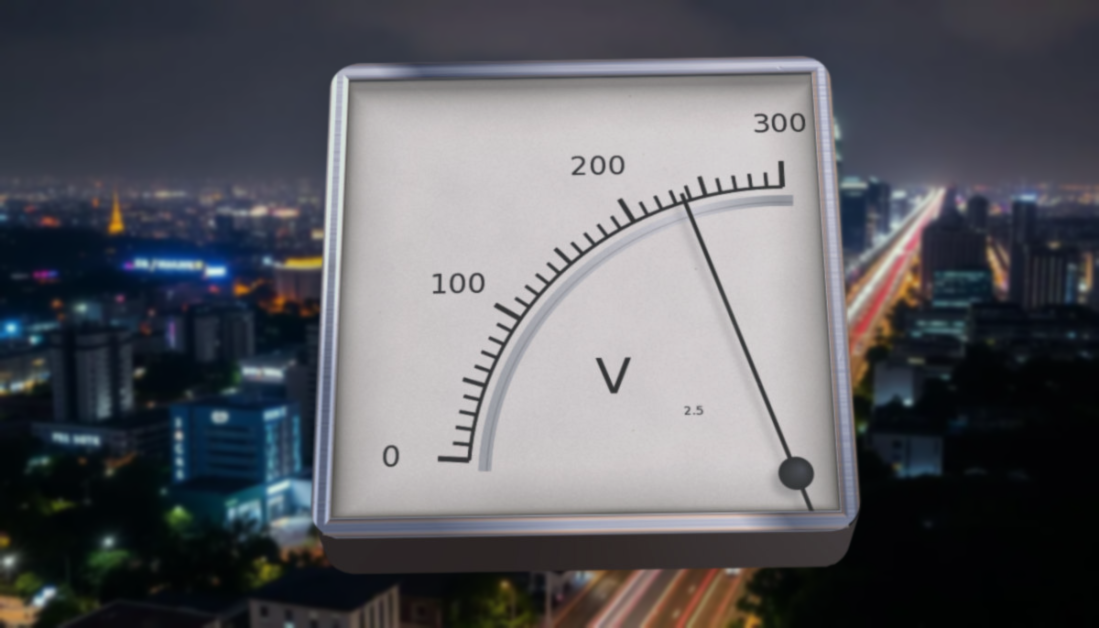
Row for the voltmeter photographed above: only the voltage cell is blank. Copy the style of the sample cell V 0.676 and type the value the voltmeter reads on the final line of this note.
V 235
